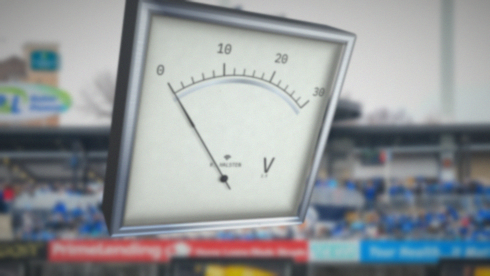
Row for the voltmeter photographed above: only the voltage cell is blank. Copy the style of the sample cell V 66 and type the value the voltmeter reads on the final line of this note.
V 0
